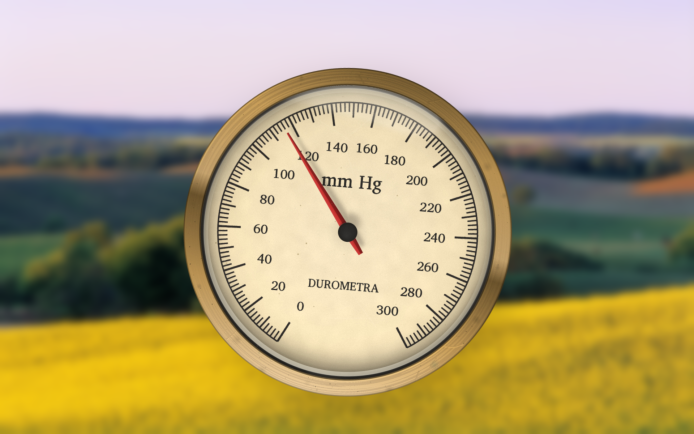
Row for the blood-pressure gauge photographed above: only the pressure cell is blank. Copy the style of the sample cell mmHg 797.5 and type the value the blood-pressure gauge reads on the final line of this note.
mmHg 116
